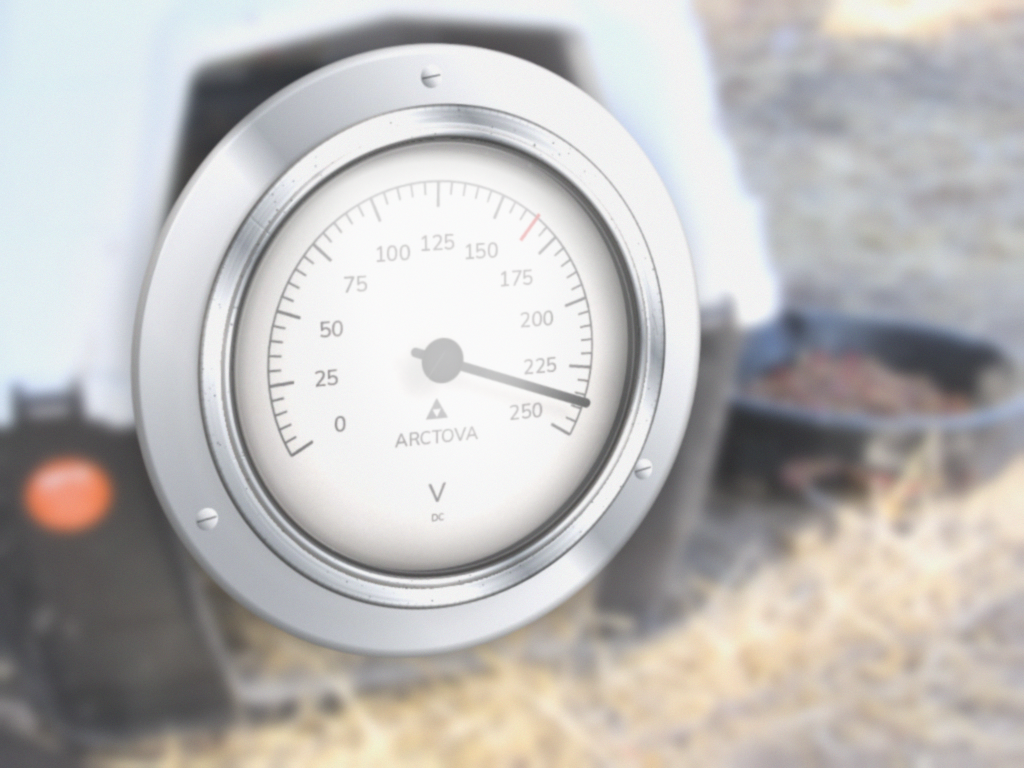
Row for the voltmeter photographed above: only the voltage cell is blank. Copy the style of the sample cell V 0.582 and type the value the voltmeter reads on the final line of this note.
V 237.5
